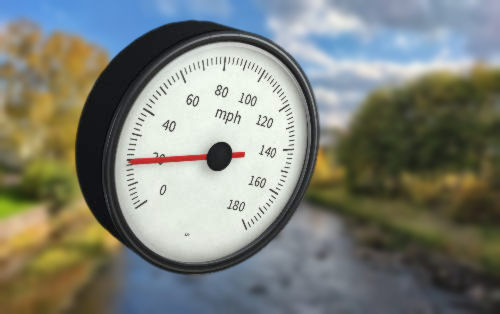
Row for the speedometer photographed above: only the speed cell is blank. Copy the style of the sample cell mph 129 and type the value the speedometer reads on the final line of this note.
mph 20
